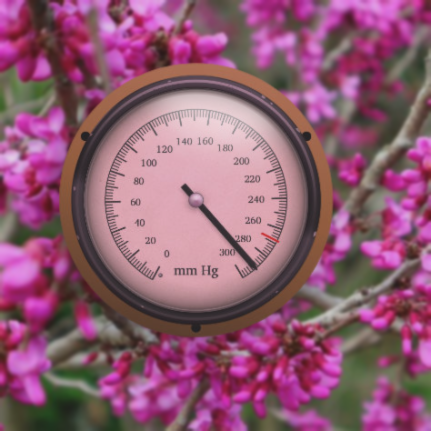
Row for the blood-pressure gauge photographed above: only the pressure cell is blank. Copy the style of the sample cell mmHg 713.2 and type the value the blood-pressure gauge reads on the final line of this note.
mmHg 290
